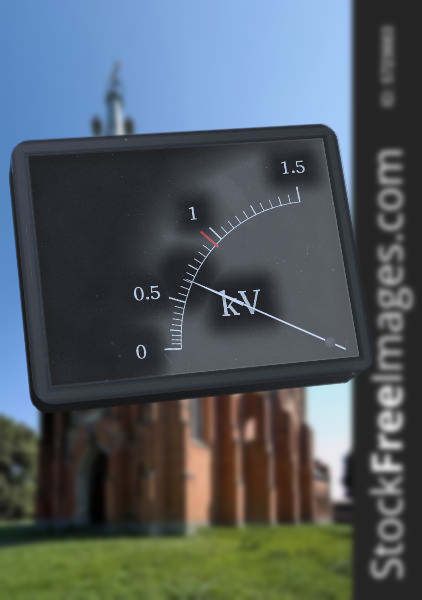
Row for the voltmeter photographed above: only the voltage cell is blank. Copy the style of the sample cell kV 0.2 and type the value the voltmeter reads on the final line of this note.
kV 0.65
